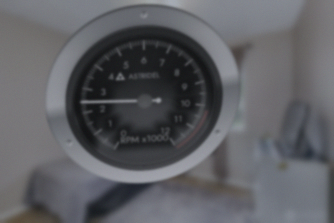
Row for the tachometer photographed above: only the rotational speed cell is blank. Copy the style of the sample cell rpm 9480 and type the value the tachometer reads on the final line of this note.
rpm 2500
